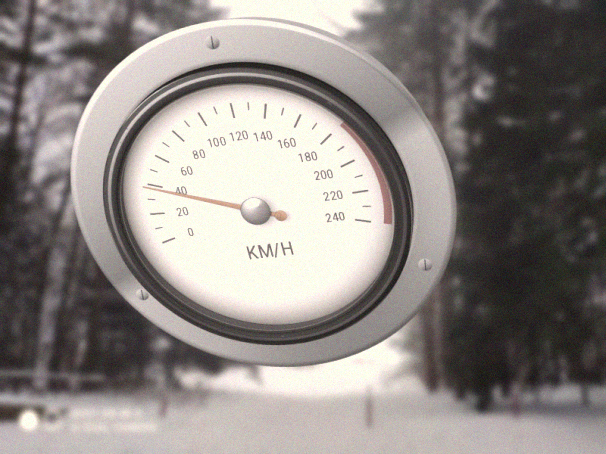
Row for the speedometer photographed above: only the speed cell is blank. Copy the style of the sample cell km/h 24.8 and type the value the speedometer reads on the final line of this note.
km/h 40
